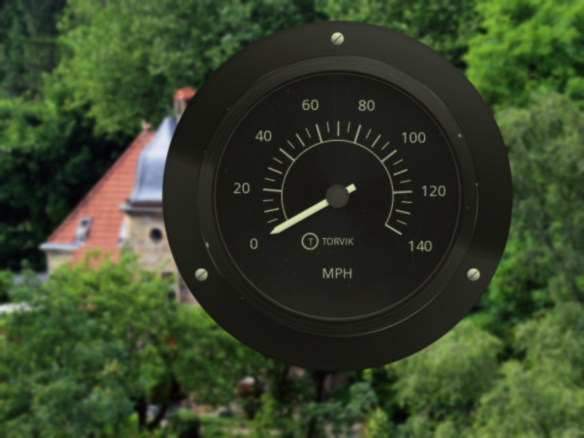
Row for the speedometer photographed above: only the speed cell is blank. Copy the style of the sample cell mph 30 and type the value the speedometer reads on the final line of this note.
mph 0
